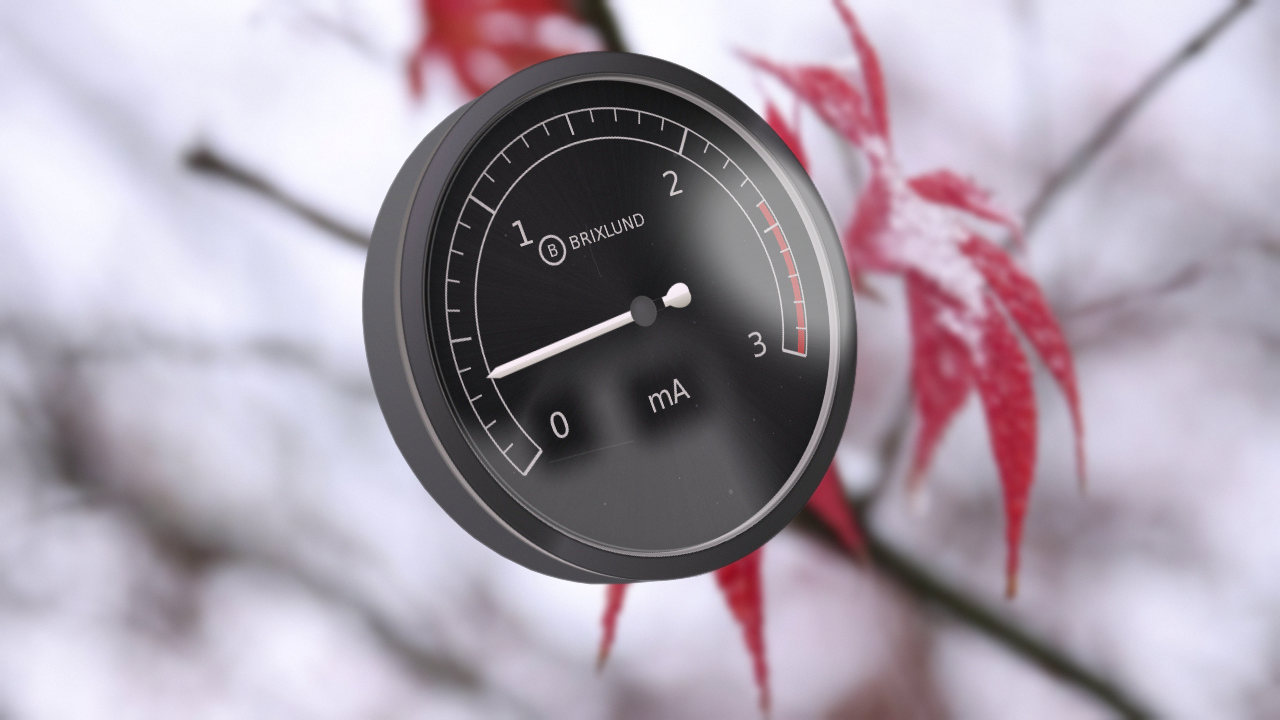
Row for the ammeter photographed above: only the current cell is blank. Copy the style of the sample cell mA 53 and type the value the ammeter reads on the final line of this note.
mA 0.35
